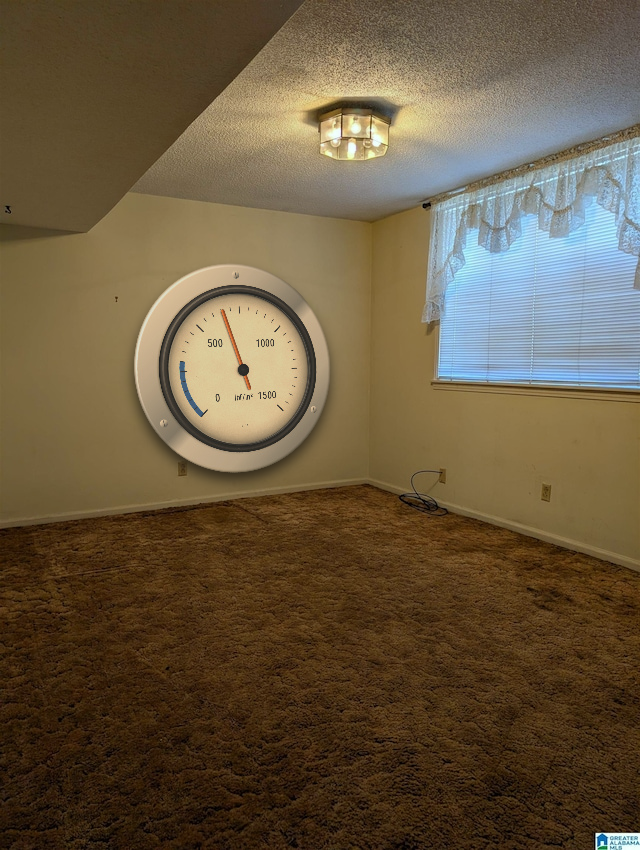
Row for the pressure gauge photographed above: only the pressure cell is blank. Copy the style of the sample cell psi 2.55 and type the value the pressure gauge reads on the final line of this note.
psi 650
